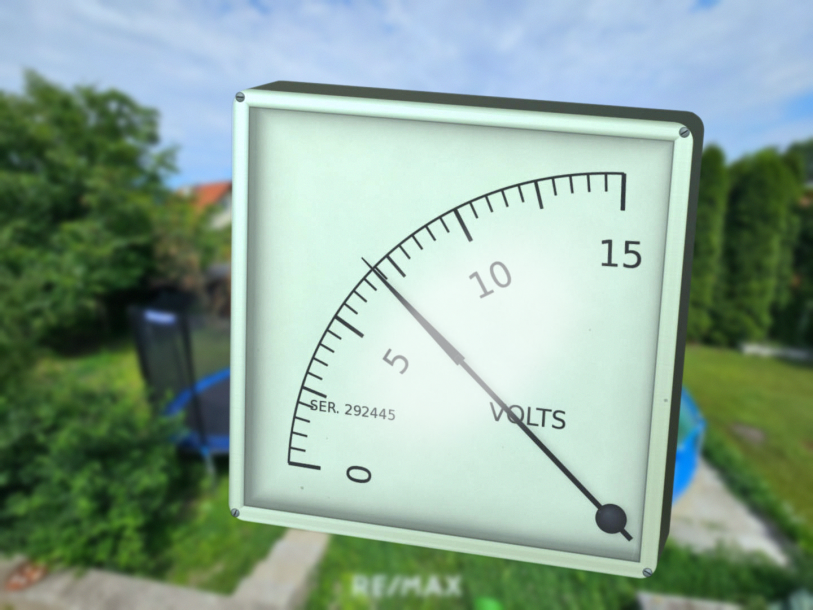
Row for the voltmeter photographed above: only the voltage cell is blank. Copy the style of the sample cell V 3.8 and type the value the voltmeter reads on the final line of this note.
V 7
